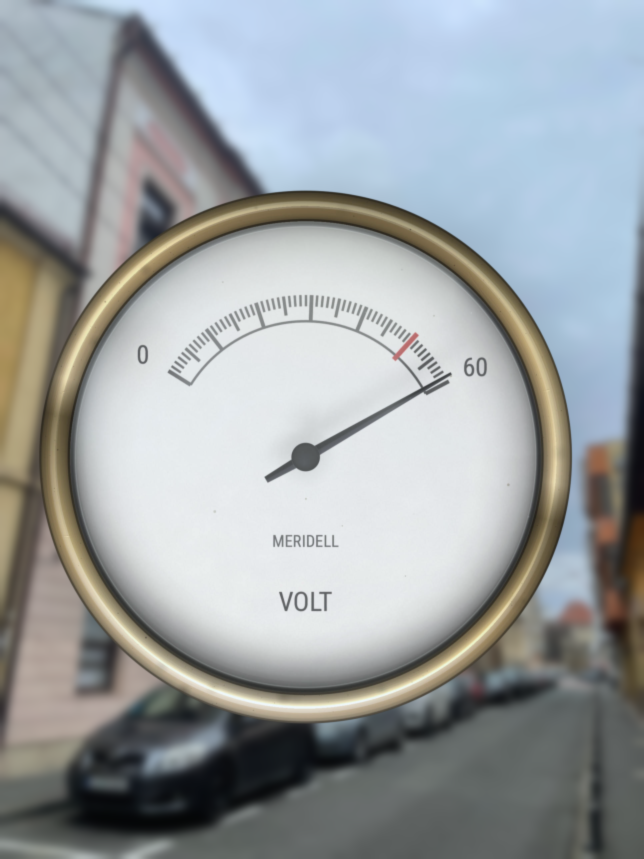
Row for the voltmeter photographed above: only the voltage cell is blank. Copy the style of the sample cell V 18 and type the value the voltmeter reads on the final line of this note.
V 59
